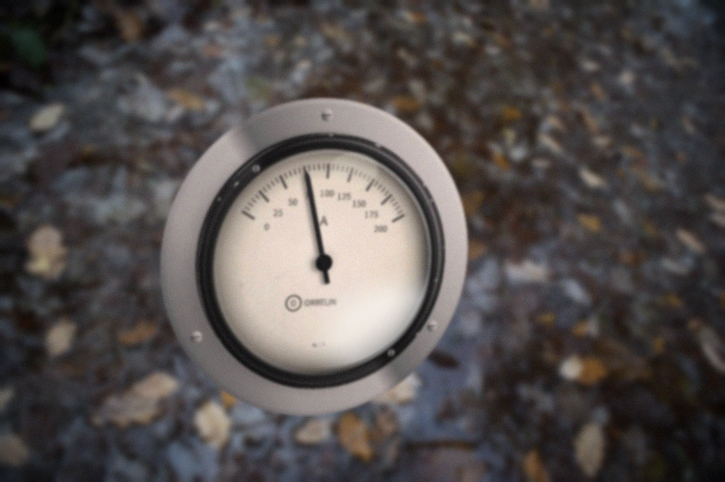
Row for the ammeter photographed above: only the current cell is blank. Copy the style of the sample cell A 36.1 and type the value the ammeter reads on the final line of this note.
A 75
